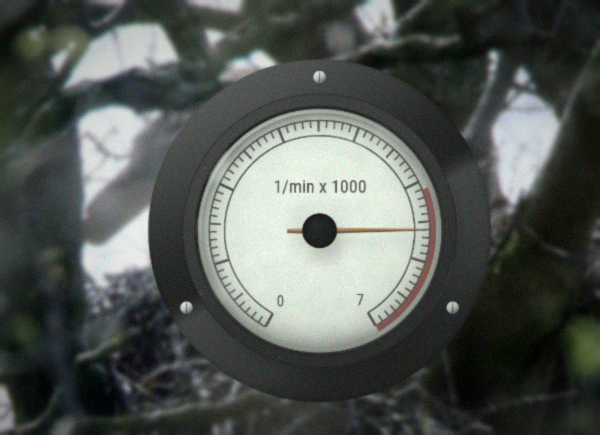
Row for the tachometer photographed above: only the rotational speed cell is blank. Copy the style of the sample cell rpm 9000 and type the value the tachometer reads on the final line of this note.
rpm 5600
